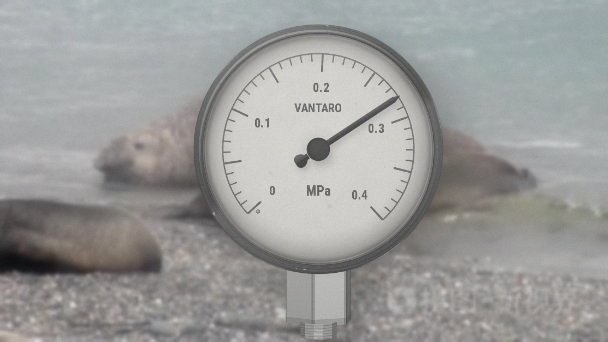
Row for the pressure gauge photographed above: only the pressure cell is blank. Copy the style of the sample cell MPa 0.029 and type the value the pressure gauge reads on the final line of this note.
MPa 0.28
